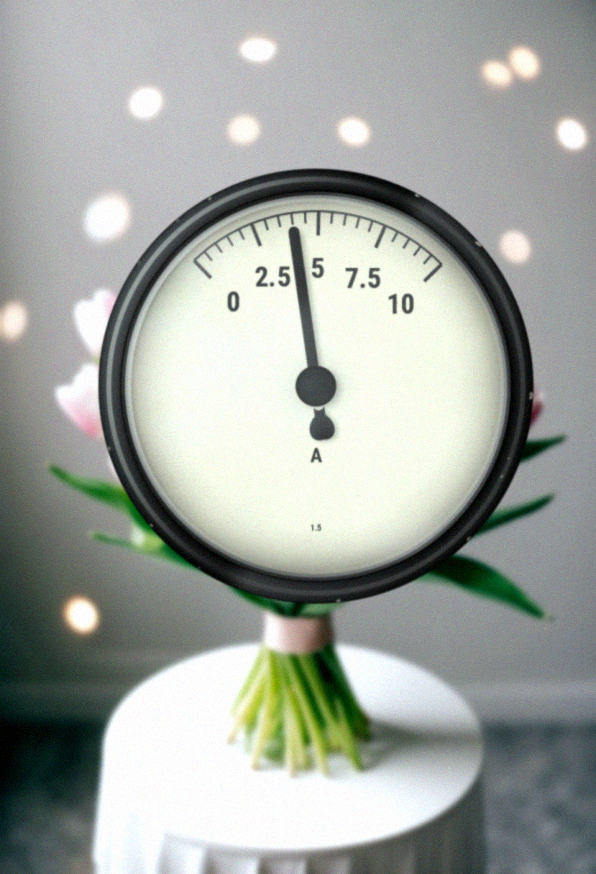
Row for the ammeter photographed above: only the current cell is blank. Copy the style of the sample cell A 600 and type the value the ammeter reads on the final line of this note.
A 4
